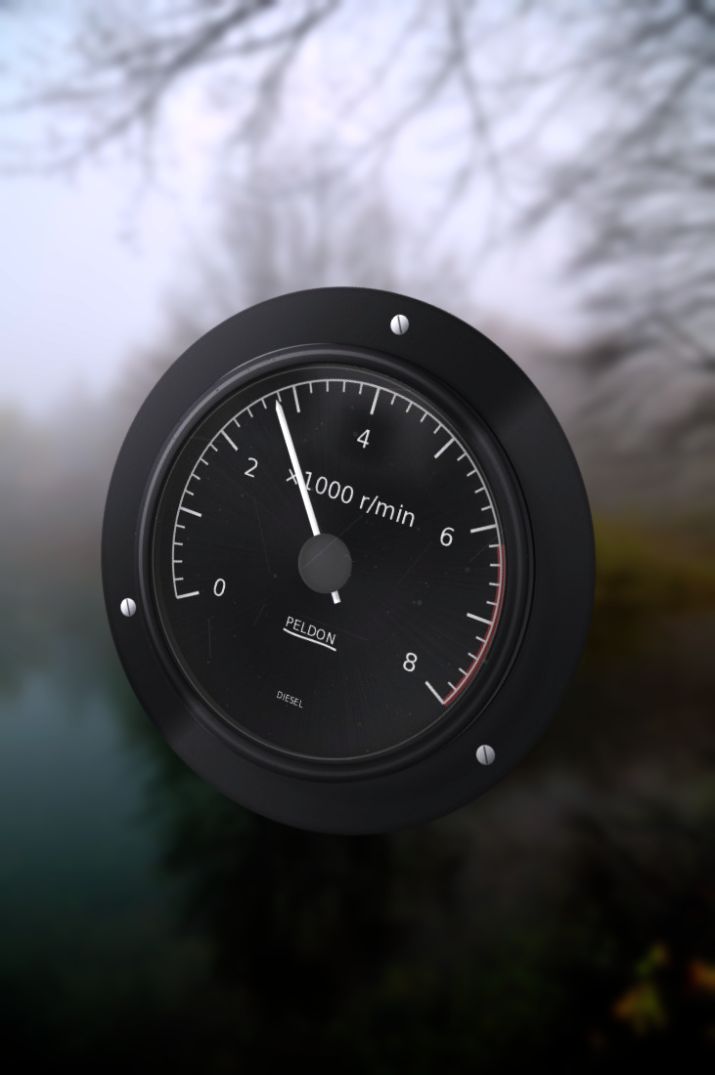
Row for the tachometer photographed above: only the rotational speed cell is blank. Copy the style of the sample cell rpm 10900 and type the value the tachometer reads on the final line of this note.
rpm 2800
